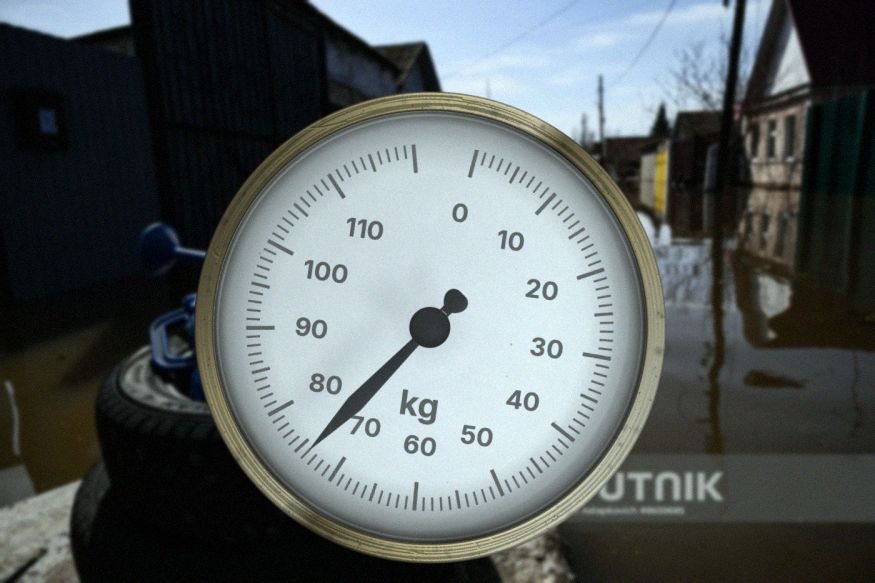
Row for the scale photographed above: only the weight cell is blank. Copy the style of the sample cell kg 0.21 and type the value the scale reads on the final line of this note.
kg 74
